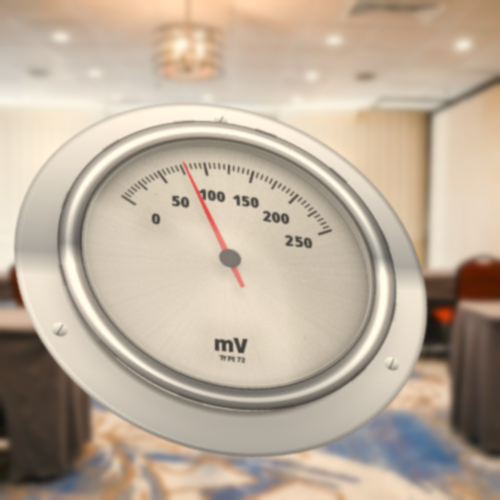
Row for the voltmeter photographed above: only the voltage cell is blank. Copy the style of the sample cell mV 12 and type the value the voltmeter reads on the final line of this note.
mV 75
